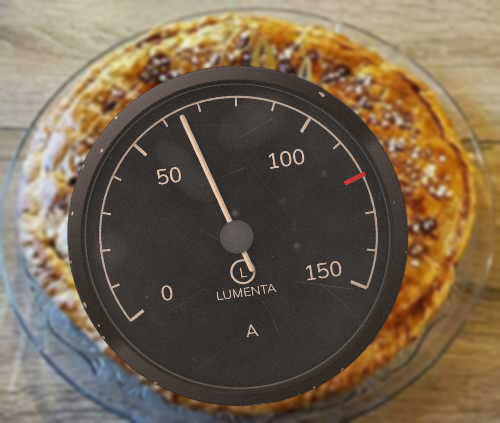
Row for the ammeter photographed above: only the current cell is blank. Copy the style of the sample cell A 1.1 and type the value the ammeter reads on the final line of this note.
A 65
